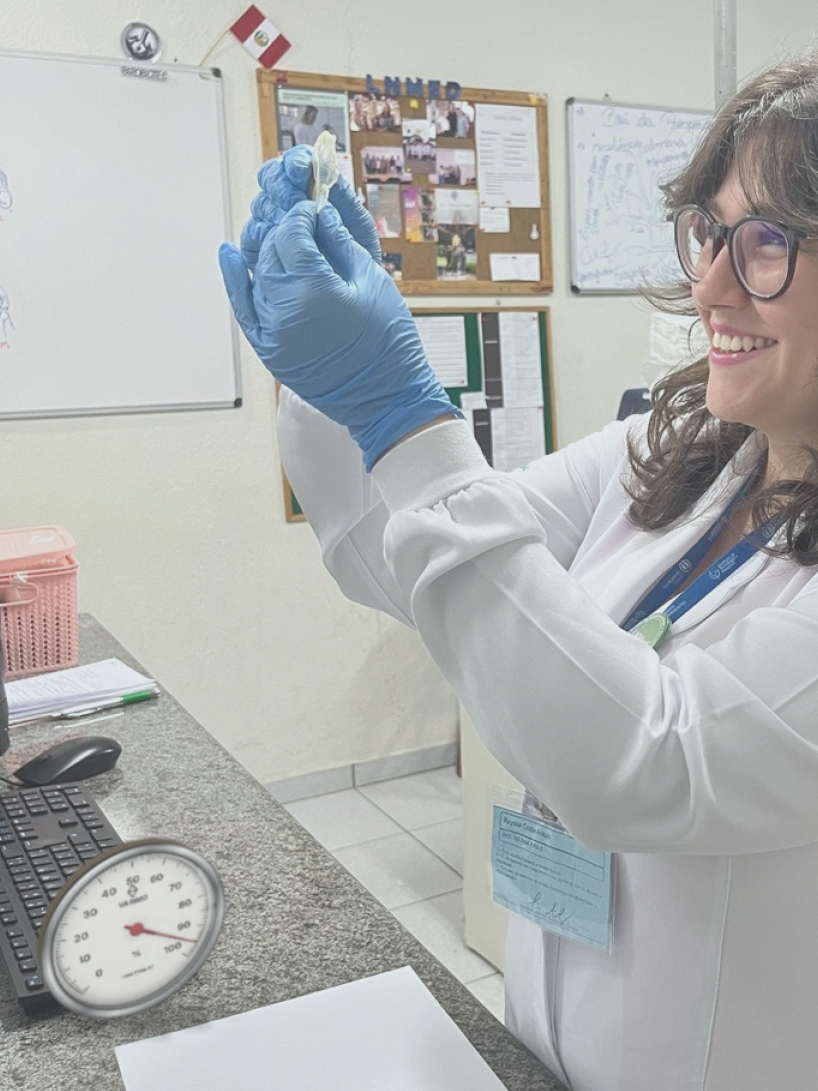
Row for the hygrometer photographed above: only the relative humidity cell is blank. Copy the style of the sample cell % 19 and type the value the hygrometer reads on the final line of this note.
% 95
